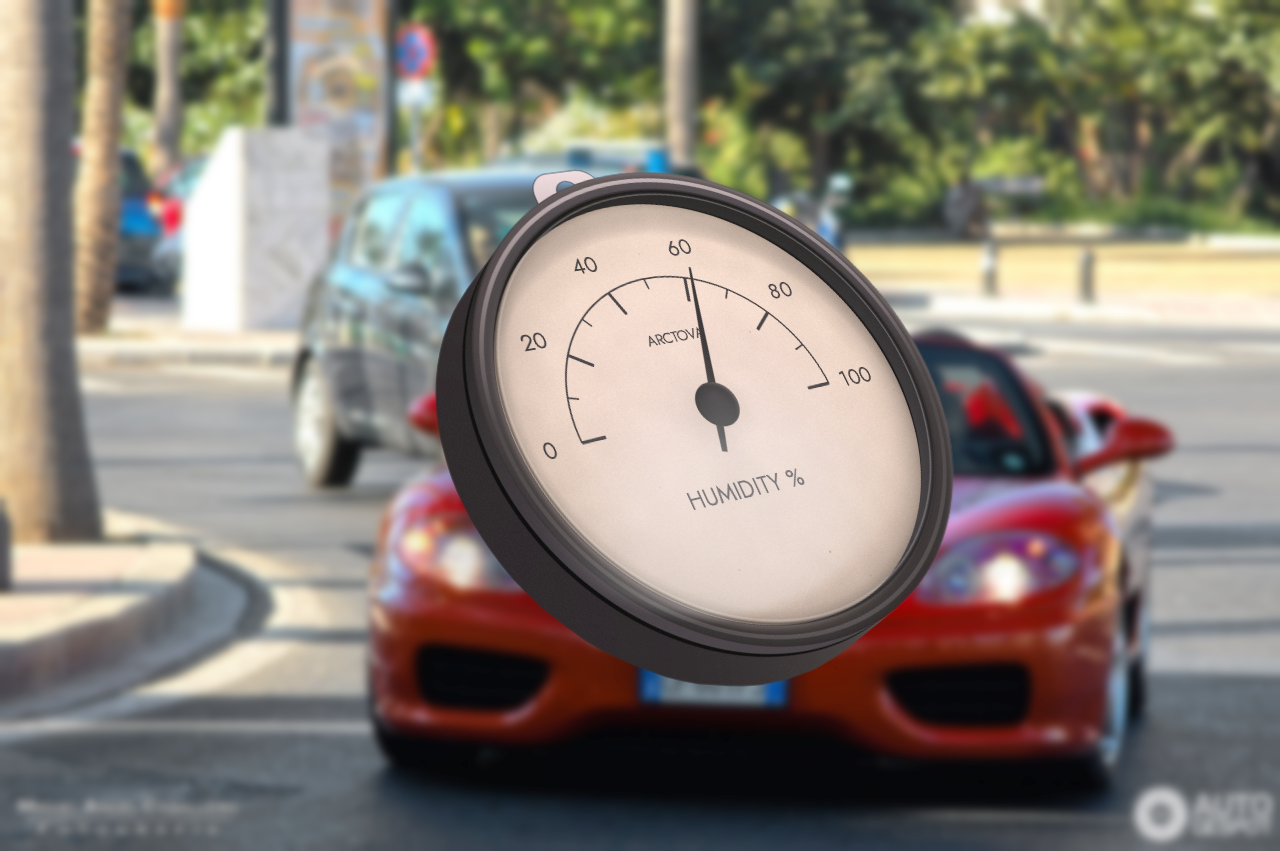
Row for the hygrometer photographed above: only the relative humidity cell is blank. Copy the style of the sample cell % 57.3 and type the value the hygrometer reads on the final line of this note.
% 60
